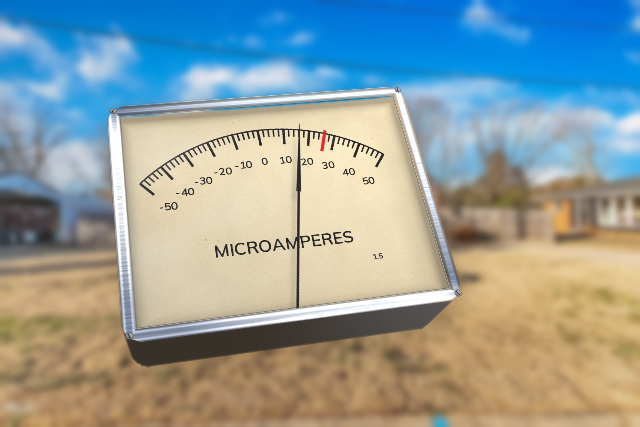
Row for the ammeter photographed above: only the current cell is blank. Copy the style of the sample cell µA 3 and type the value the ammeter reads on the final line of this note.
µA 16
